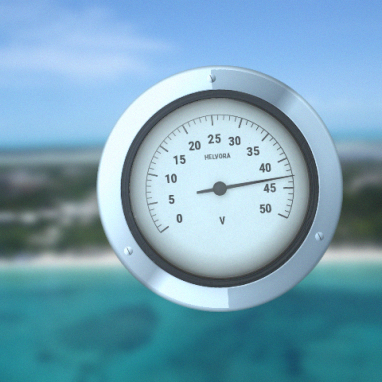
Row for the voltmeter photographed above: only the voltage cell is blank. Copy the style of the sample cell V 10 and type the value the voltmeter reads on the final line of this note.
V 43
